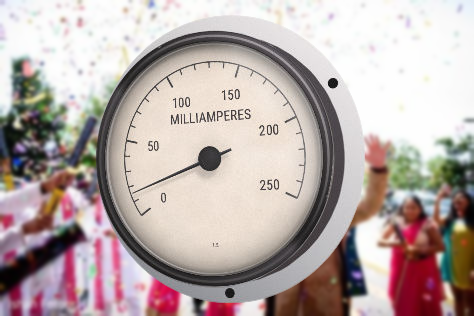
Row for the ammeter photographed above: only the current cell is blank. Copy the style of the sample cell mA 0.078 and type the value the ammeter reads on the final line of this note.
mA 15
